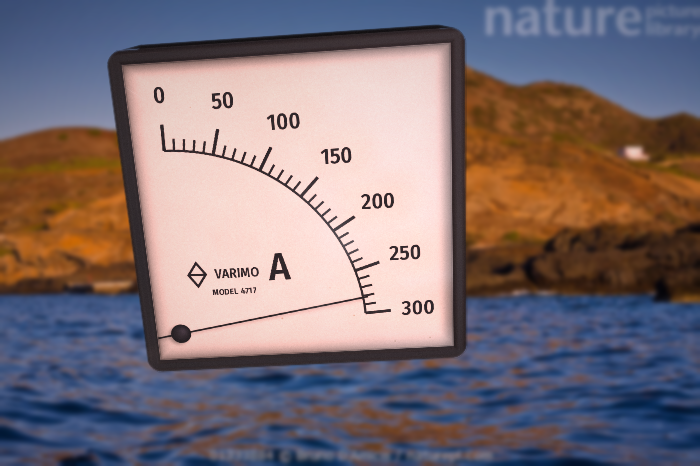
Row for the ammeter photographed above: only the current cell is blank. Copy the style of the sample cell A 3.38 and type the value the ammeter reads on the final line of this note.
A 280
